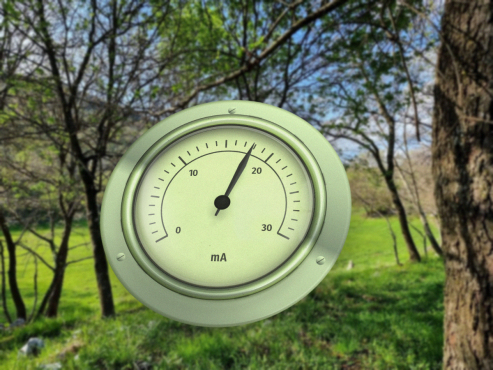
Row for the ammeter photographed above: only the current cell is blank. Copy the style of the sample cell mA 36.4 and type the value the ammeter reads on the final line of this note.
mA 18
